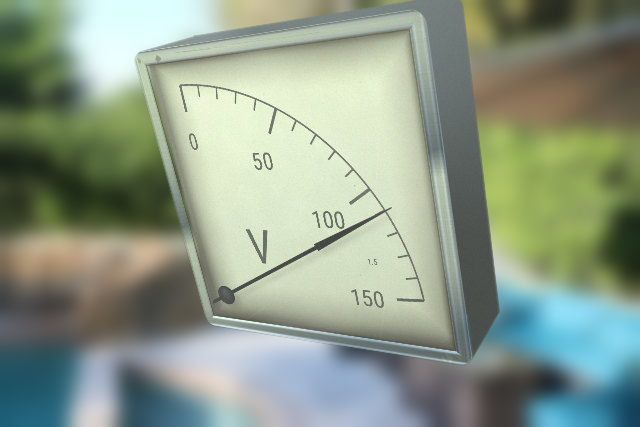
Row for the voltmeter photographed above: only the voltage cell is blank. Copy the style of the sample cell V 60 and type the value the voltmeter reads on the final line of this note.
V 110
